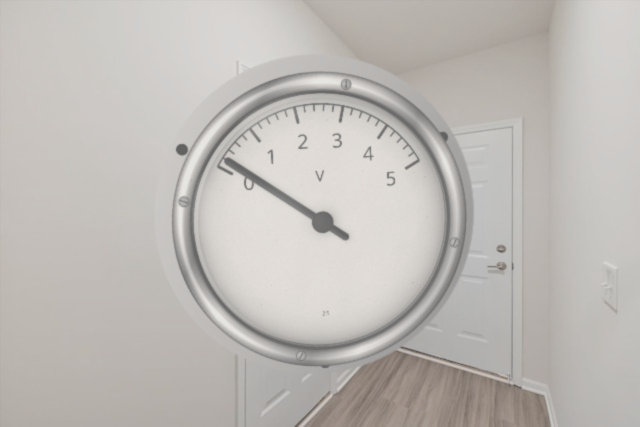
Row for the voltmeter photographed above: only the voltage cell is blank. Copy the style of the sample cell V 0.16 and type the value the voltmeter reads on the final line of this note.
V 0.2
